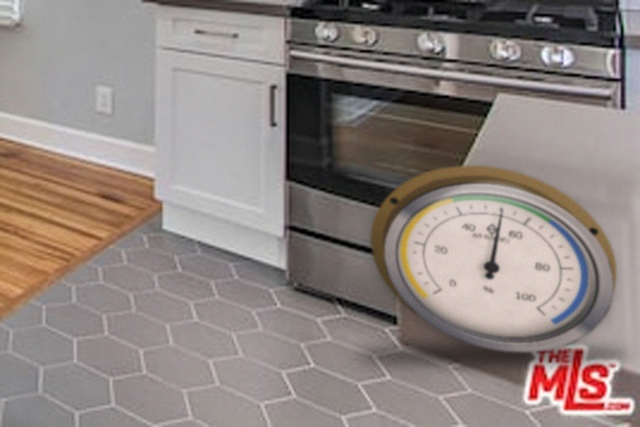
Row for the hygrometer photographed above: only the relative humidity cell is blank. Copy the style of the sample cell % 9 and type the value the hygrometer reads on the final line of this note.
% 52
